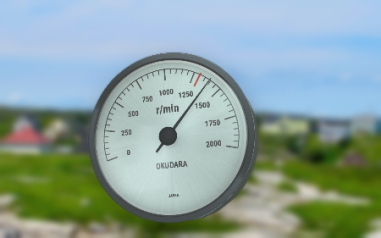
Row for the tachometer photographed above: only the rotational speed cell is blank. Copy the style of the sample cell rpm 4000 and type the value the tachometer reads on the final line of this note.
rpm 1400
